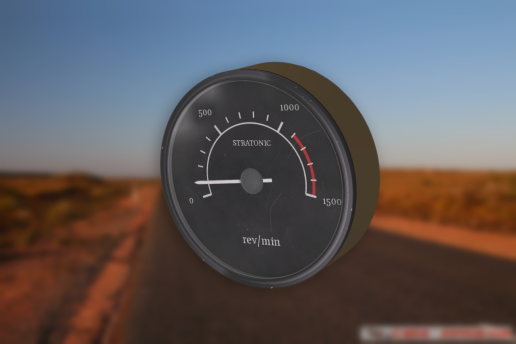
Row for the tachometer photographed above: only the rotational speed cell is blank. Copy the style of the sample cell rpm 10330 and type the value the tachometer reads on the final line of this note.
rpm 100
